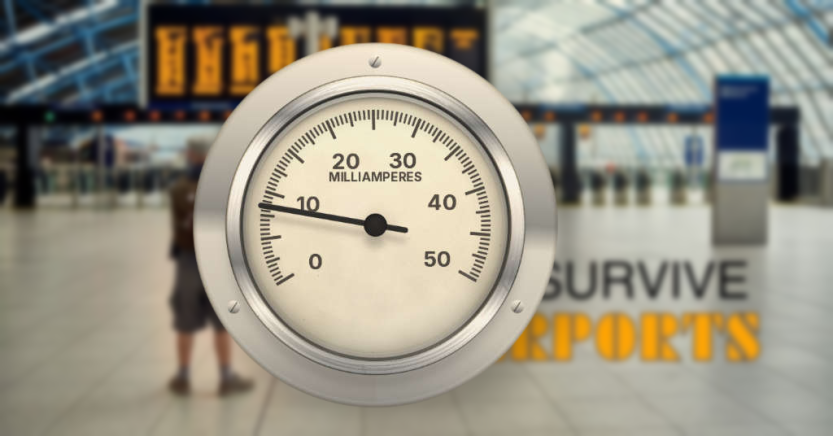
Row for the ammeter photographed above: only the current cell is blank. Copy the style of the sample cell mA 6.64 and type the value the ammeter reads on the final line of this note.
mA 8.5
